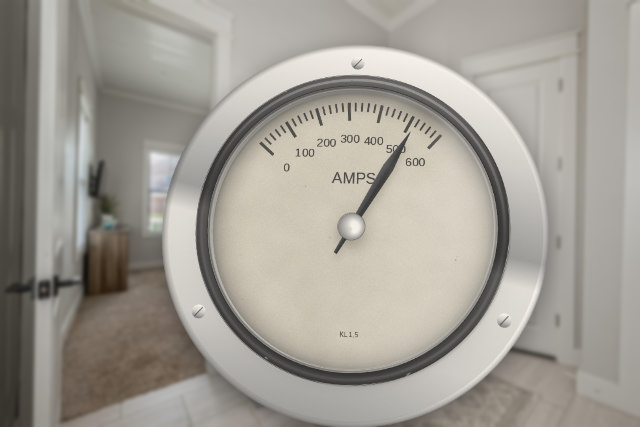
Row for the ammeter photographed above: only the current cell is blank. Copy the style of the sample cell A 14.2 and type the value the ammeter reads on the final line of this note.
A 520
